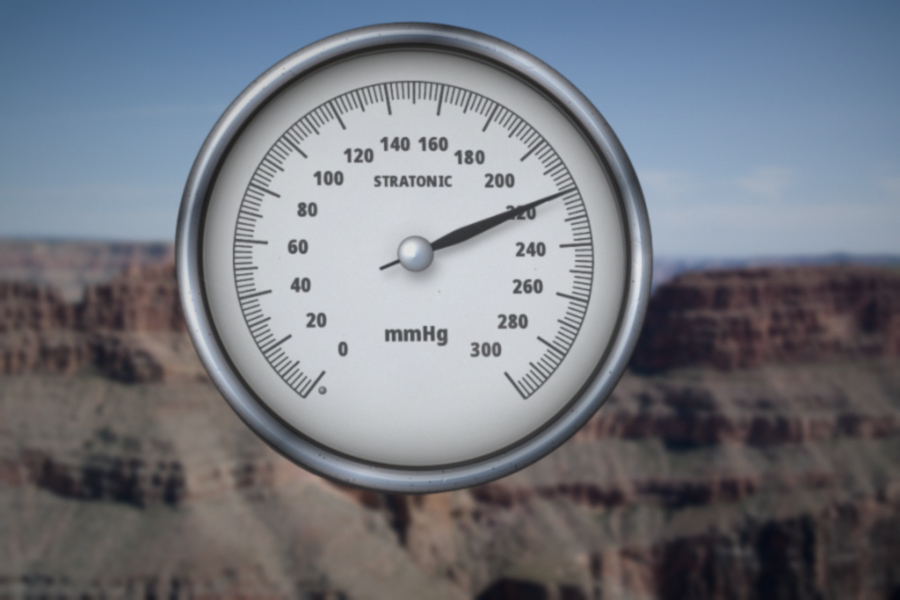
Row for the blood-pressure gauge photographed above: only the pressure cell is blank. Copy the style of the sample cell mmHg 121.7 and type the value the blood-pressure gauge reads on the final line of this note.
mmHg 220
